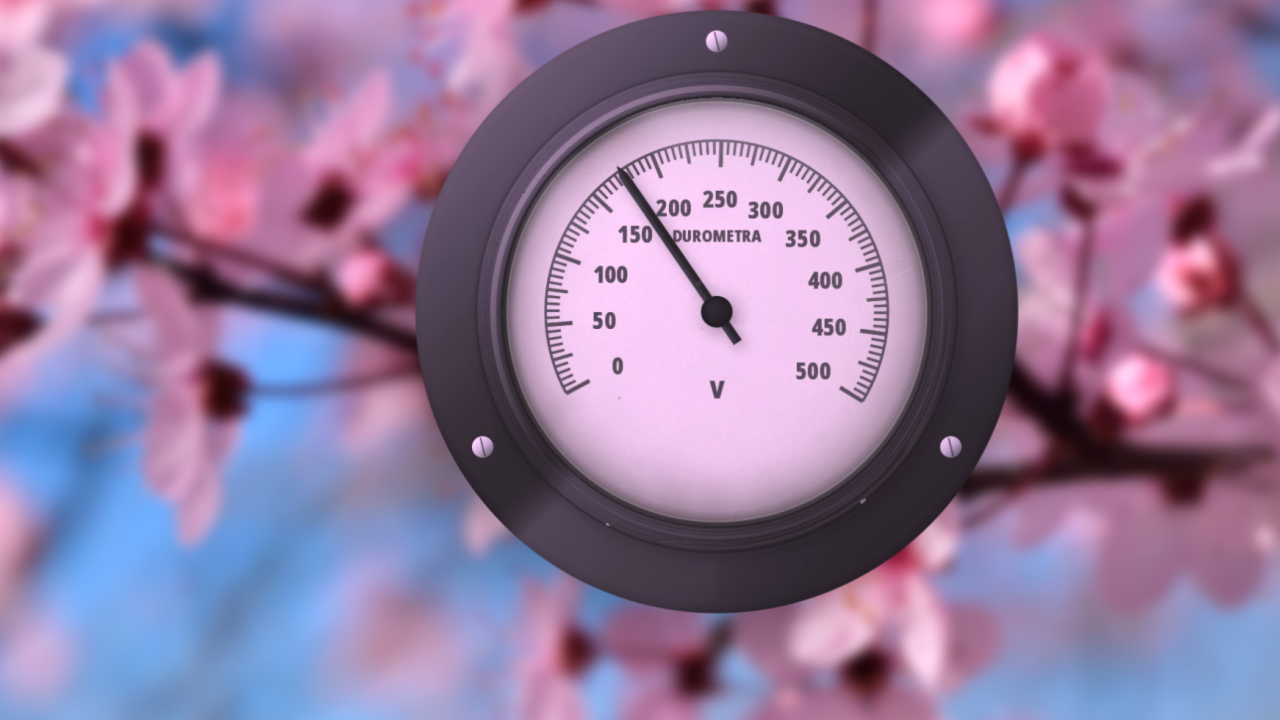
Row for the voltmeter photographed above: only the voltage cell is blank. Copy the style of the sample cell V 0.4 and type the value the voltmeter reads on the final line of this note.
V 175
